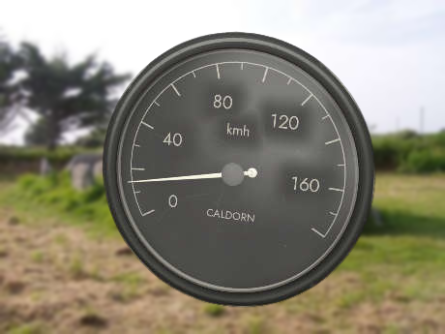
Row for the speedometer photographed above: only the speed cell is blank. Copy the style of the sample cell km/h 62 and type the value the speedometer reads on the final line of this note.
km/h 15
